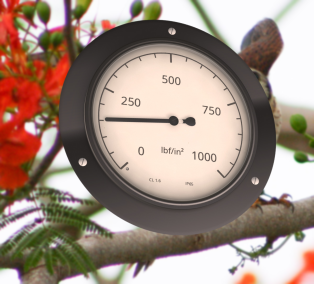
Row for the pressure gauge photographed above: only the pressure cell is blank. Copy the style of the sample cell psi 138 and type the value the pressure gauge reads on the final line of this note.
psi 150
